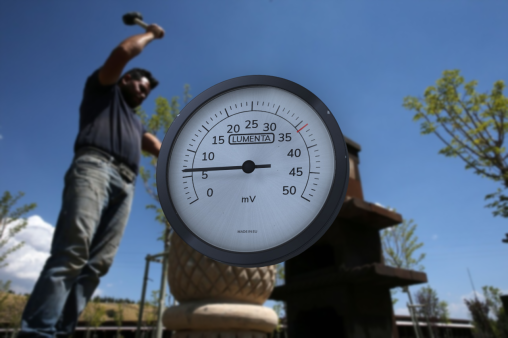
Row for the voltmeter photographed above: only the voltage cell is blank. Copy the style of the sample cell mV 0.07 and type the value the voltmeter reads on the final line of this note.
mV 6
